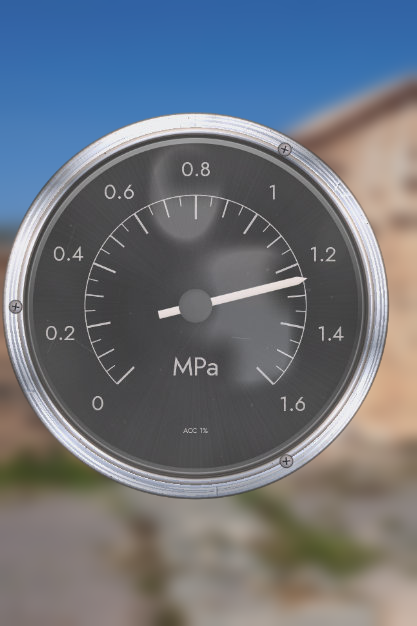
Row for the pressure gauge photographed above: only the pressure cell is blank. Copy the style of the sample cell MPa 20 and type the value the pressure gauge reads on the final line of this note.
MPa 1.25
